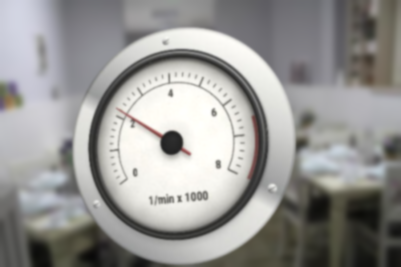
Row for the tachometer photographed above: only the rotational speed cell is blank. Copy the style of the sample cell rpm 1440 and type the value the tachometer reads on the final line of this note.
rpm 2200
